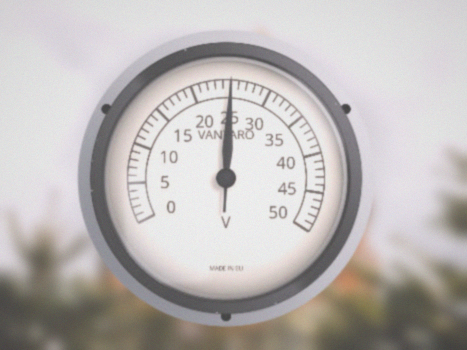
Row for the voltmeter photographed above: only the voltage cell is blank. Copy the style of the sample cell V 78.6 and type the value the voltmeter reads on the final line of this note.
V 25
